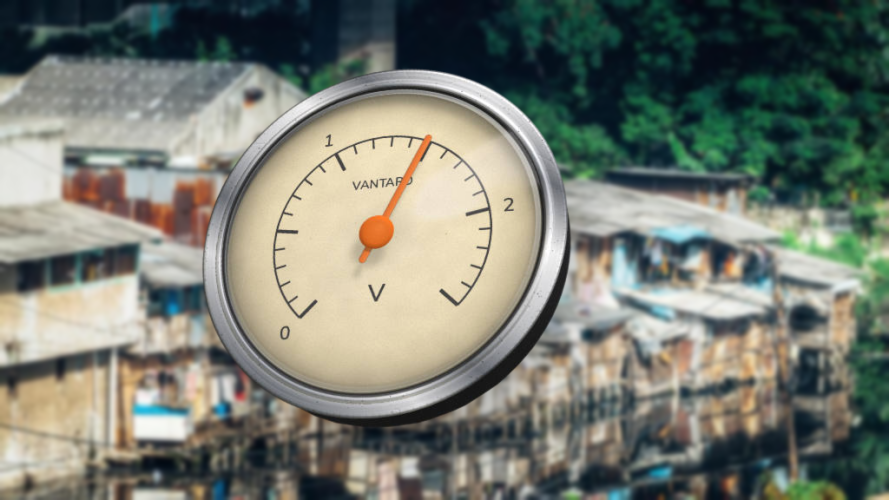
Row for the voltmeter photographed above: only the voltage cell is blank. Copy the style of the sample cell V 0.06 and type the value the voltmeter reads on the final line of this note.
V 1.5
